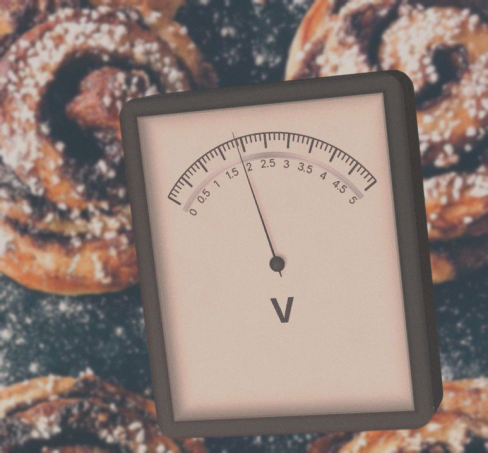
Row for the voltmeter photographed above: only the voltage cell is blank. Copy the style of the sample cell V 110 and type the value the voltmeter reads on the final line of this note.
V 1.9
